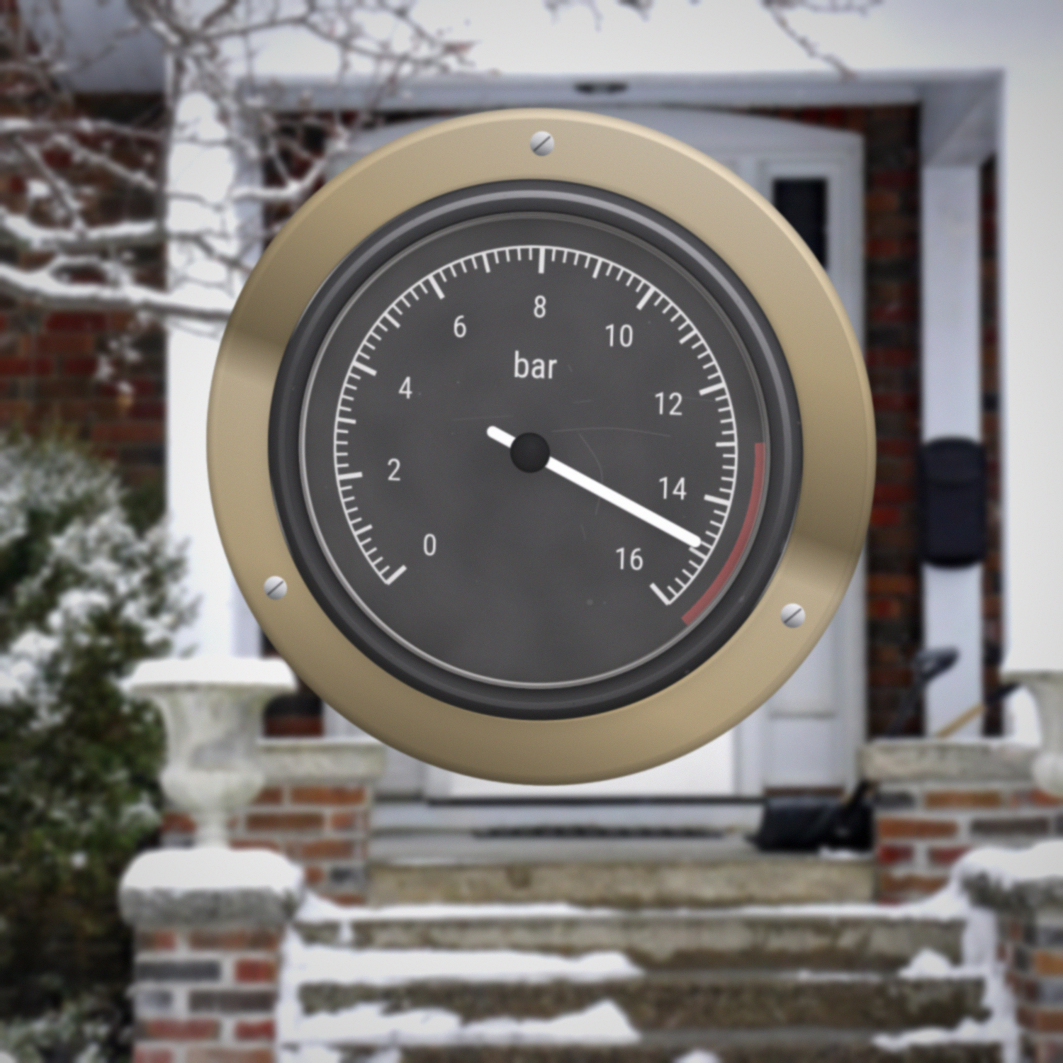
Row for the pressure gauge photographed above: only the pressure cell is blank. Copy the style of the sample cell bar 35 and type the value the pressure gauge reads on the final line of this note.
bar 14.8
